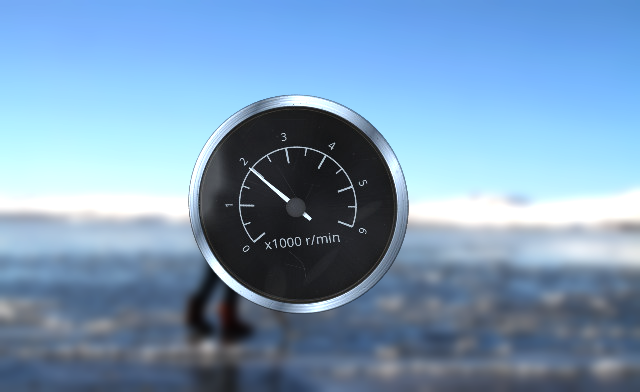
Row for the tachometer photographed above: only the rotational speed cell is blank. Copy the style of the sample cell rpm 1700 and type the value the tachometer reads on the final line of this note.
rpm 2000
